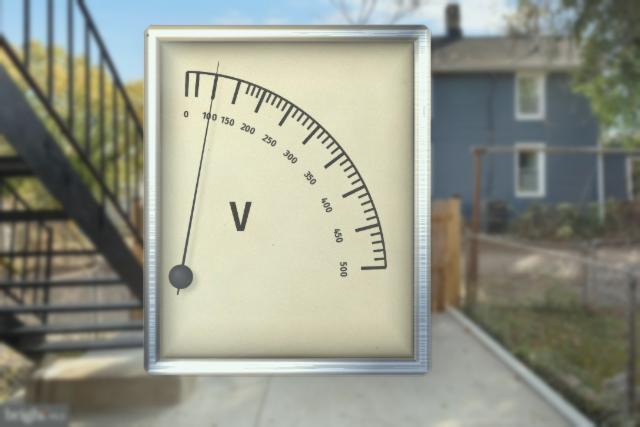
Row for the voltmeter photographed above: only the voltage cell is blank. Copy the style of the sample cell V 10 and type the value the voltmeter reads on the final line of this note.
V 100
